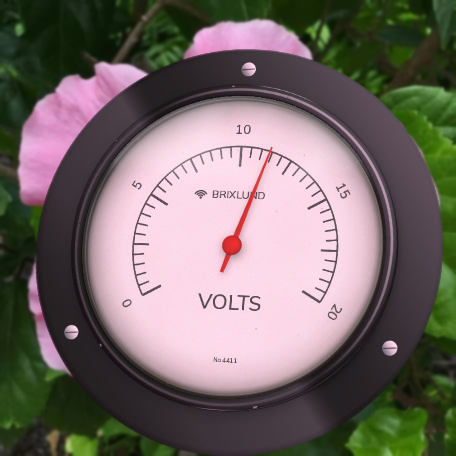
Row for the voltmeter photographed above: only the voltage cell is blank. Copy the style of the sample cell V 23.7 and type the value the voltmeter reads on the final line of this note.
V 11.5
